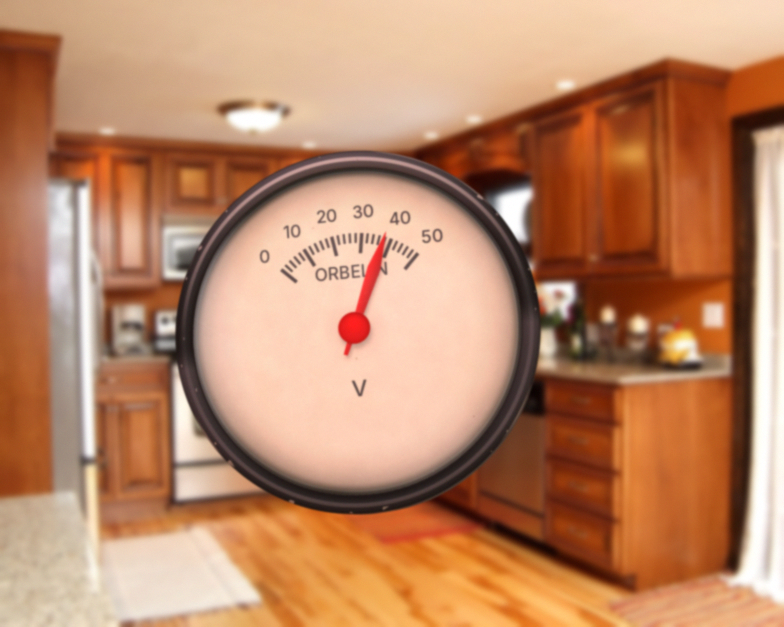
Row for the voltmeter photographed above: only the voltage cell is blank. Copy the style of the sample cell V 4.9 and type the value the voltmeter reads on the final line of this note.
V 38
